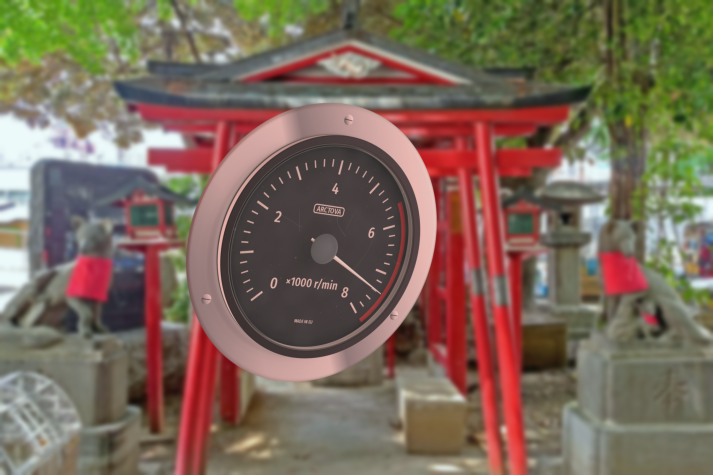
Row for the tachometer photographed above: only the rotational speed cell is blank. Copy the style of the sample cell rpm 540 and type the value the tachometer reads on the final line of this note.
rpm 7400
